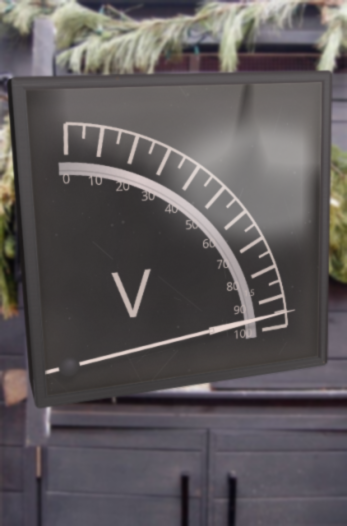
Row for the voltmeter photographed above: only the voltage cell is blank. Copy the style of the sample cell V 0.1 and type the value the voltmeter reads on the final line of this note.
V 95
